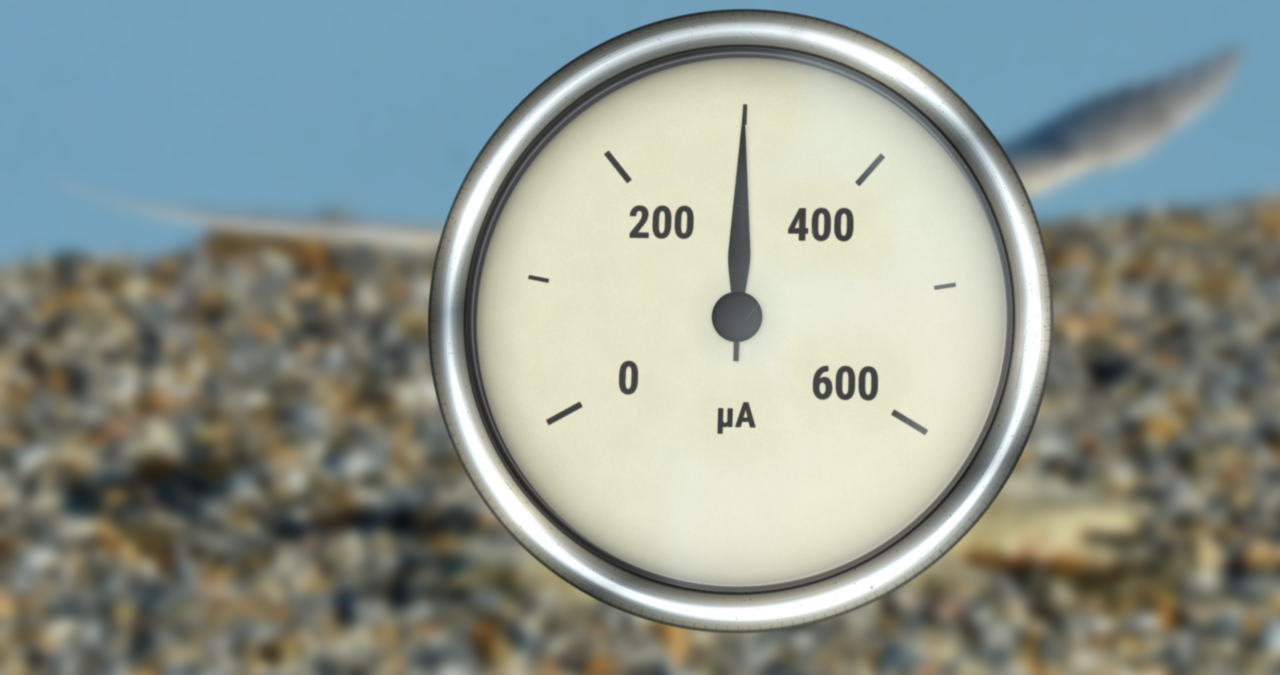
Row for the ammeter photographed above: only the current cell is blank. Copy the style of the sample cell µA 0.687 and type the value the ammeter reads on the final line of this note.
µA 300
